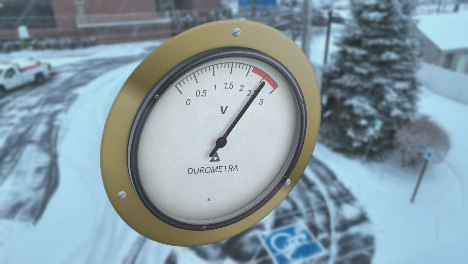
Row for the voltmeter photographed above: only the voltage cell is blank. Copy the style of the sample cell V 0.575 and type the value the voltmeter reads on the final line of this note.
V 2.5
